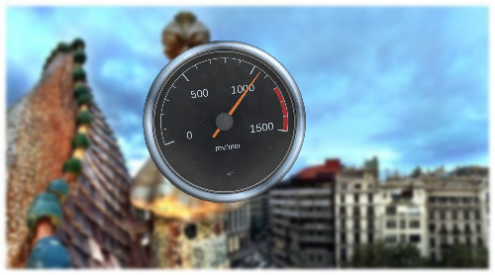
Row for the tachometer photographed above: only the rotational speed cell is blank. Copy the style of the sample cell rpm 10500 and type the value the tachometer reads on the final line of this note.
rpm 1050
